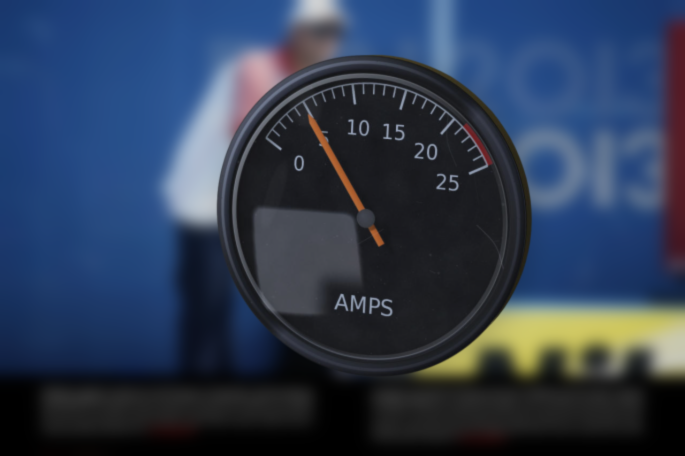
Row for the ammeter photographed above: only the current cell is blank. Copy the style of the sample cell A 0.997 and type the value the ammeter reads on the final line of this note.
A 5
